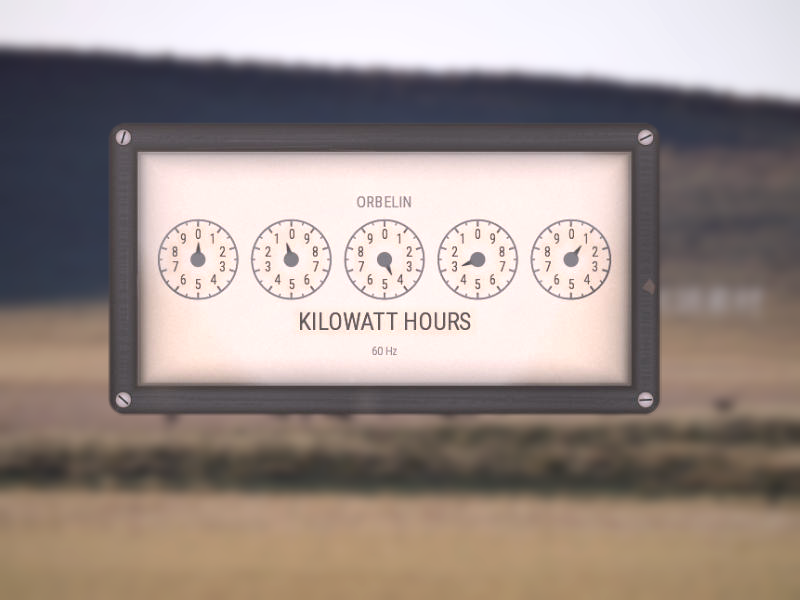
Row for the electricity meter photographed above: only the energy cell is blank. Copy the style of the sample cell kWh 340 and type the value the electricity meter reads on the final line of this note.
kWh 431
